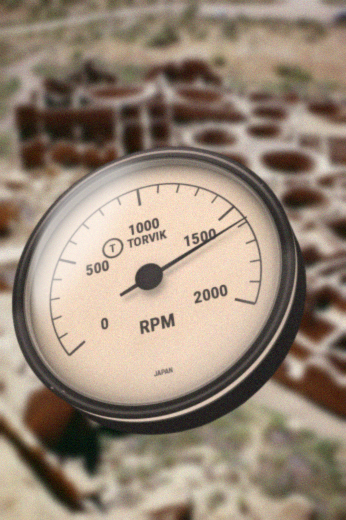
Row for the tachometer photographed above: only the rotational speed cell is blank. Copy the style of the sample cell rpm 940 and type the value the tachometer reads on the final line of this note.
rpm 1600
